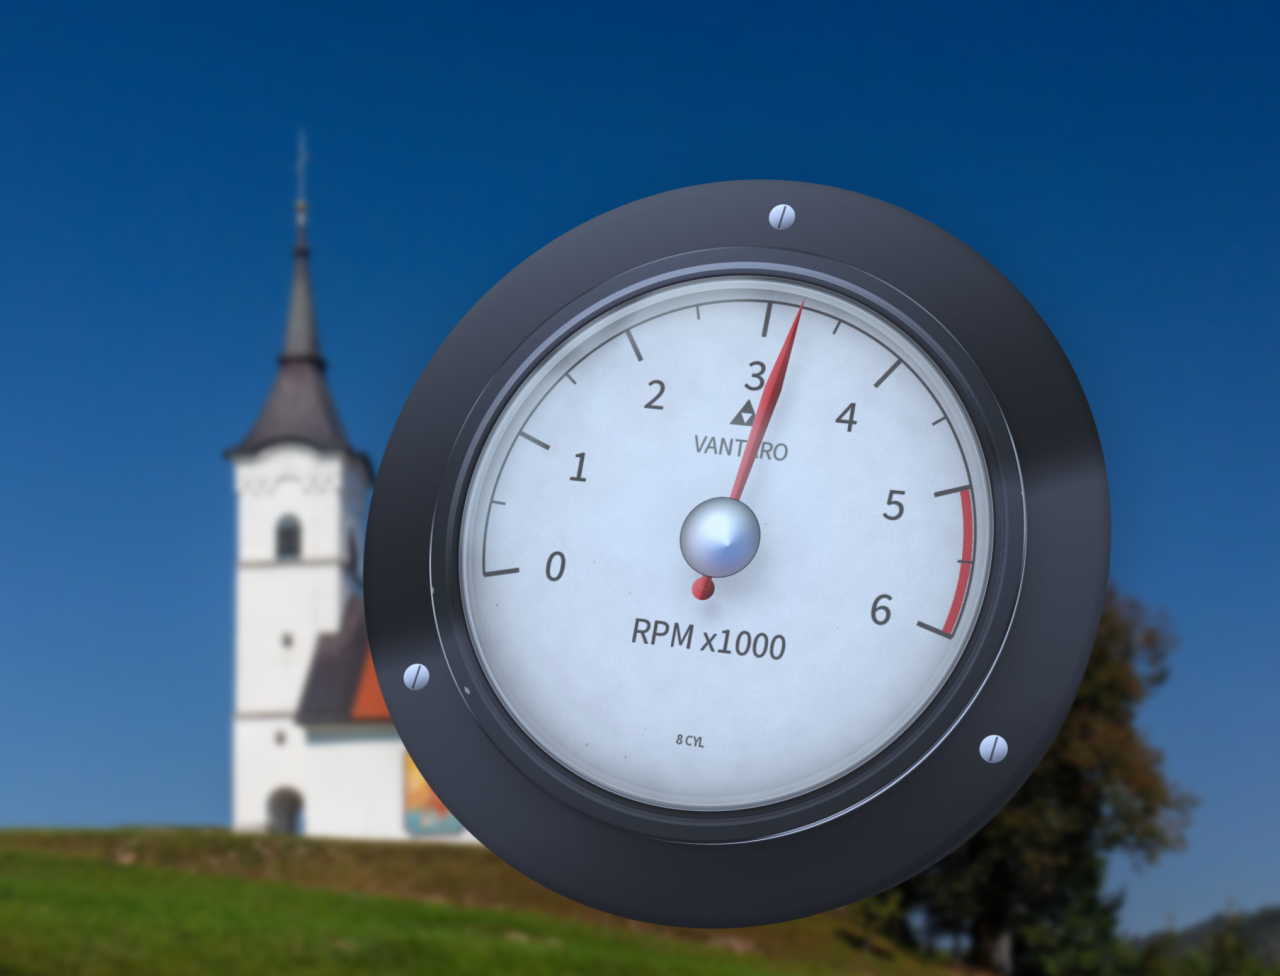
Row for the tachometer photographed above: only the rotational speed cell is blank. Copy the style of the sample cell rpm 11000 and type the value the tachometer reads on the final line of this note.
rpm 3250
